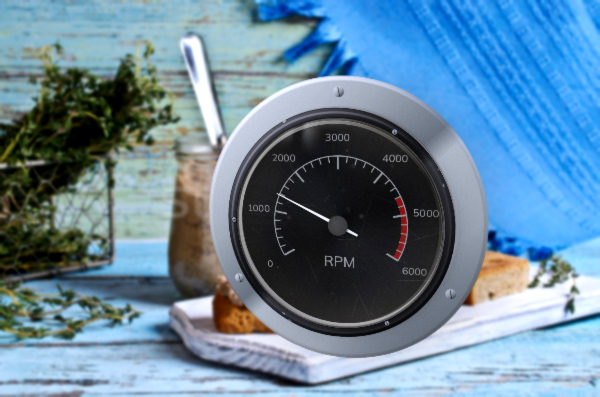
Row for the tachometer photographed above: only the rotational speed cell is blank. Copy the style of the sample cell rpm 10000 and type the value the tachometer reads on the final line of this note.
rpm 1400
